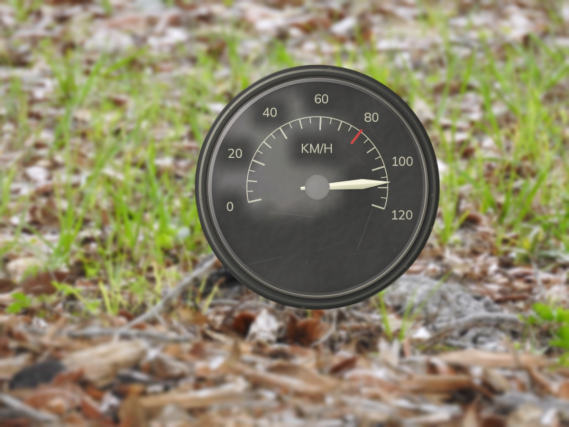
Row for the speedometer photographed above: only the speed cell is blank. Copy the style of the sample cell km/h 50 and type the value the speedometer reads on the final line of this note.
km/h 107.5
